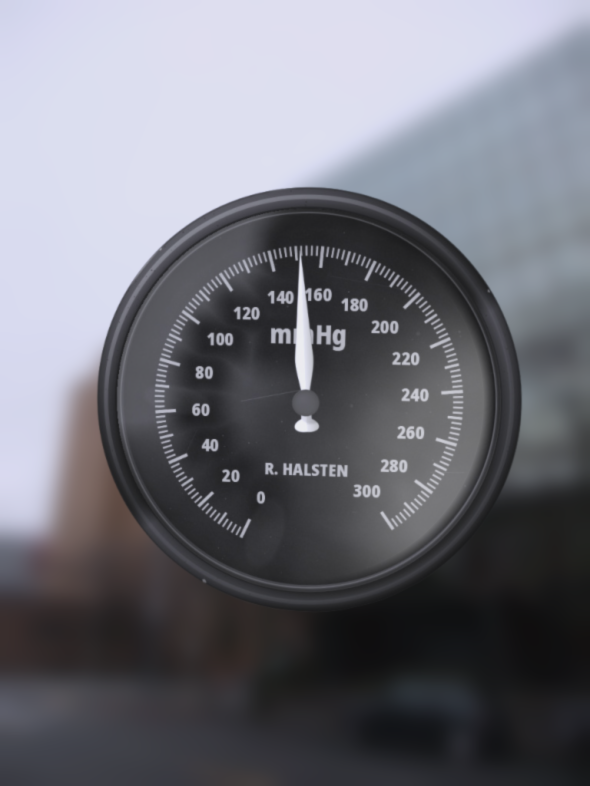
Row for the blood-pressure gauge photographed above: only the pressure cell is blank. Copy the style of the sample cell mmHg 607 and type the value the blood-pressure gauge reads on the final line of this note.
mmHg 152
